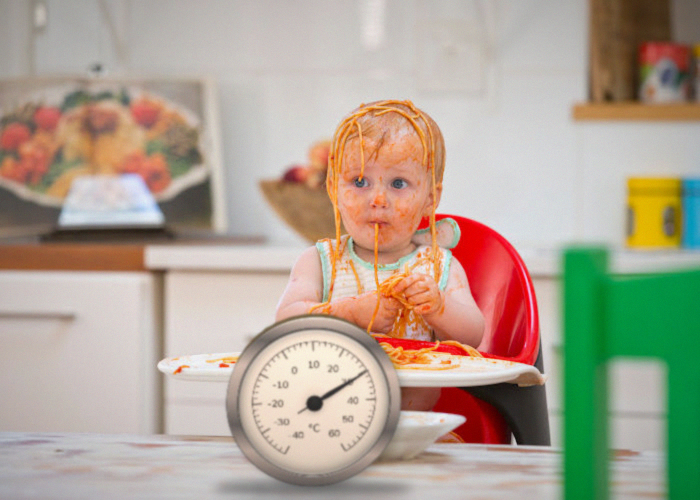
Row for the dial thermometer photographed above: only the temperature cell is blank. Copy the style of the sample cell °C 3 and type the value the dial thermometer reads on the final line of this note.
°C 30
